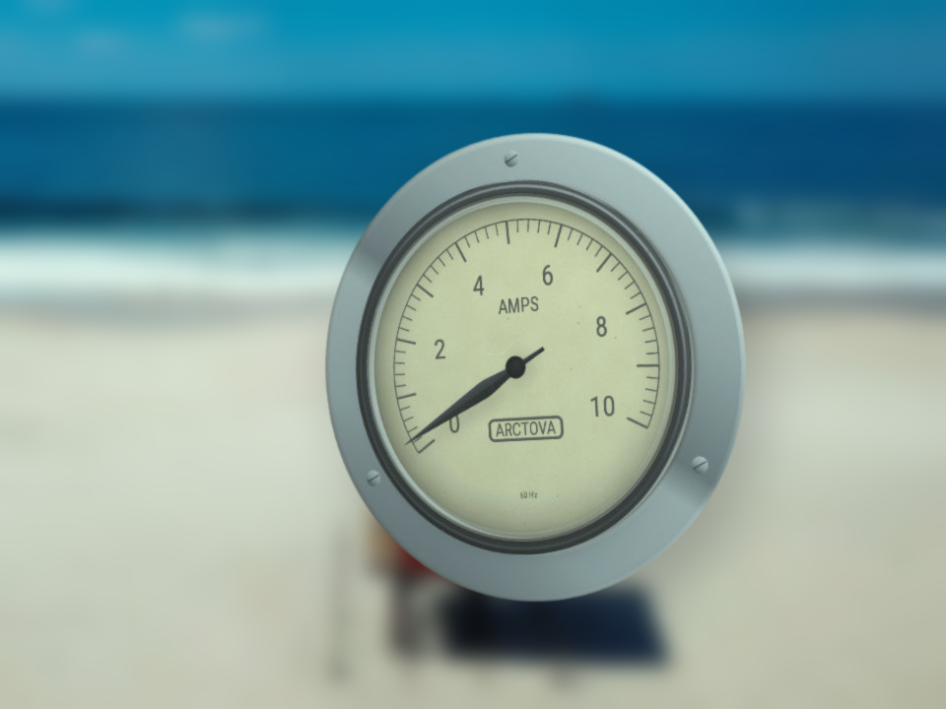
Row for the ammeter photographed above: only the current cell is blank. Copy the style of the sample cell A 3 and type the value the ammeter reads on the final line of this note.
A 0.2
